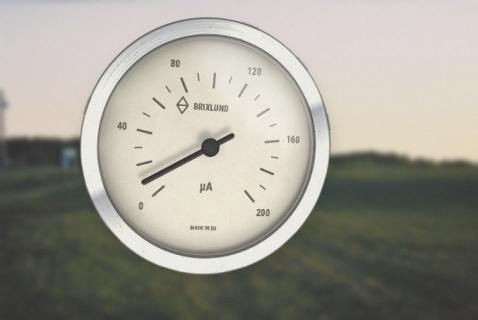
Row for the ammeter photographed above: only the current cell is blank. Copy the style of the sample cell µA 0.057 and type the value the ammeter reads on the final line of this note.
µA 10
